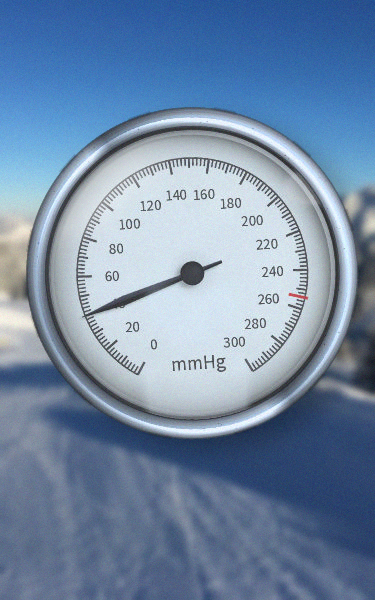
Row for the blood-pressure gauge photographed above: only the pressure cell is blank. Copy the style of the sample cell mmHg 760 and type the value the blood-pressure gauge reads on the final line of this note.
mmHg 40
